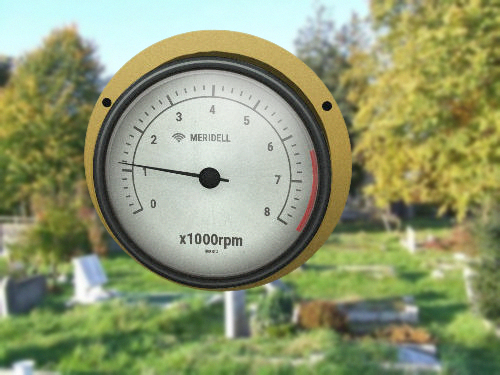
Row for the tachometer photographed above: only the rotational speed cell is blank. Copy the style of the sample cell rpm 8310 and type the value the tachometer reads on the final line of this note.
rpm 1200
